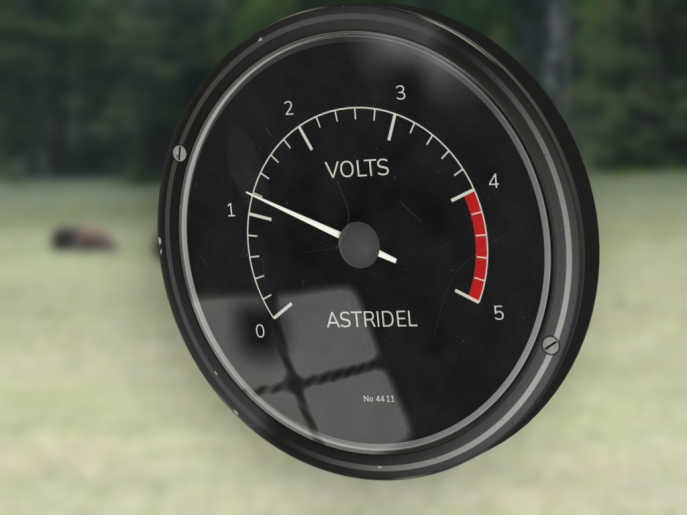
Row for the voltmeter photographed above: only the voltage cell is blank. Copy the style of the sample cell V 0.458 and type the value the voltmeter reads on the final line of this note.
V 1.2
